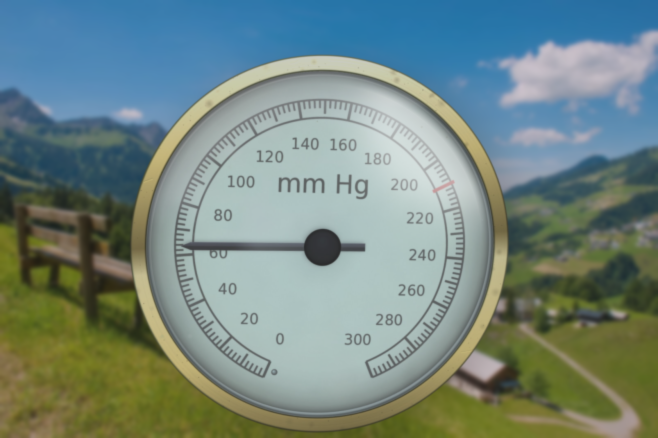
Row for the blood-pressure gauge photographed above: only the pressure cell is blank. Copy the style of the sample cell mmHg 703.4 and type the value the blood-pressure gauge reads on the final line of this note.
mmHg 64
